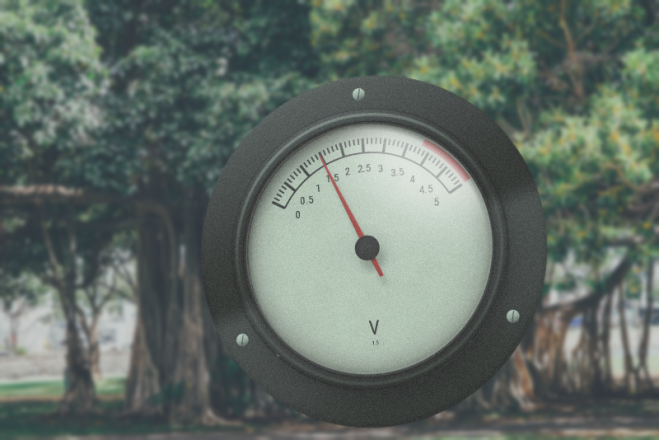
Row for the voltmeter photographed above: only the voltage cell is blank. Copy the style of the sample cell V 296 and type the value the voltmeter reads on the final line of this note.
V 1.5
